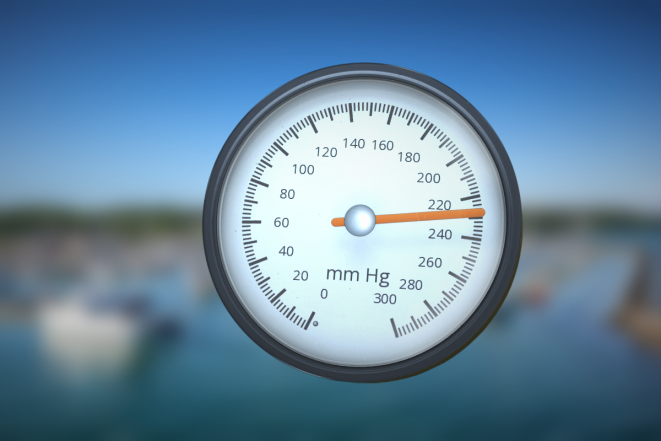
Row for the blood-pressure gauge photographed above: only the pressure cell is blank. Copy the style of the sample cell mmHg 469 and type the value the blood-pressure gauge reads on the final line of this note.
mmHg 228
